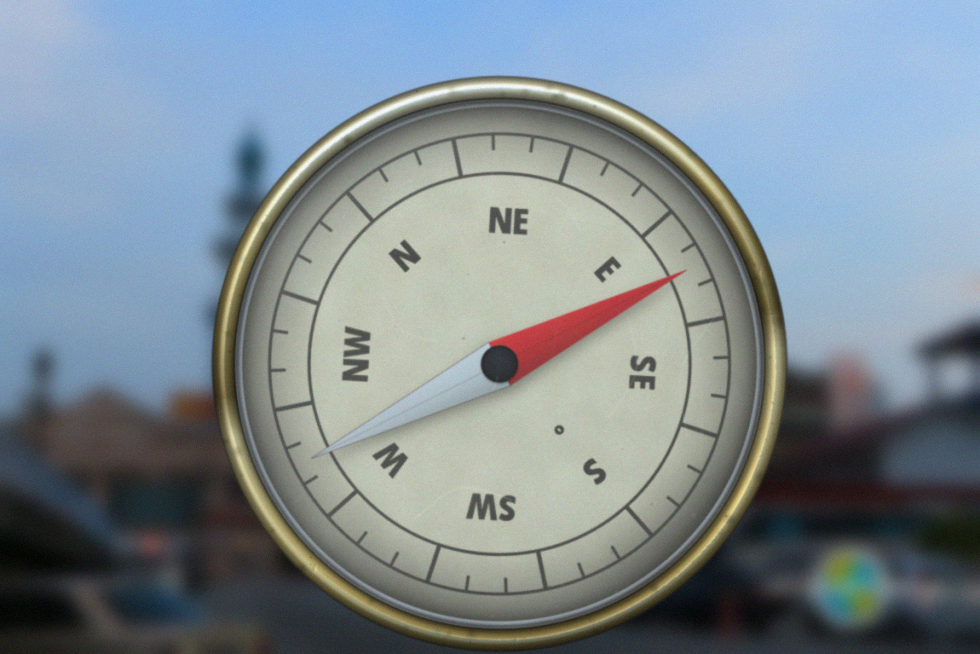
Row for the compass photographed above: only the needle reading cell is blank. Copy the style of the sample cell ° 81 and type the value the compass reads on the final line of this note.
° 105
